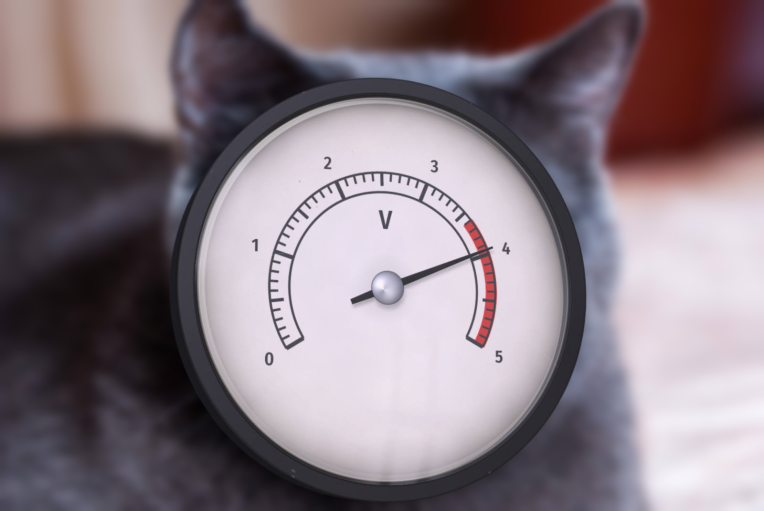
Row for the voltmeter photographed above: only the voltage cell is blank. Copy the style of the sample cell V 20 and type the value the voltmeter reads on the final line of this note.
V 3.95
